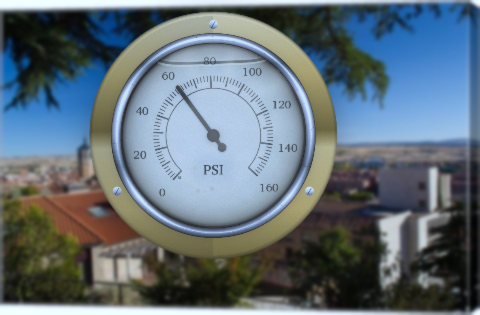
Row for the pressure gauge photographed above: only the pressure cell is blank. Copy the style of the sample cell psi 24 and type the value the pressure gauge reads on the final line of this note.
psi 60
